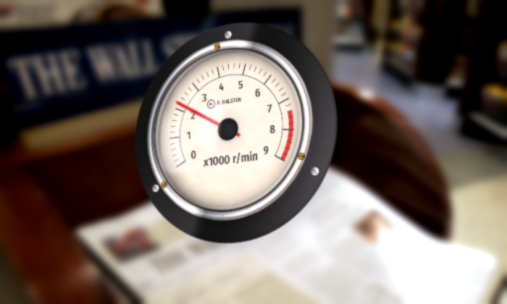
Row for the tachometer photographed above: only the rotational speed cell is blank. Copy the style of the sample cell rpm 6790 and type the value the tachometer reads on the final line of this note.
rpm 2200
